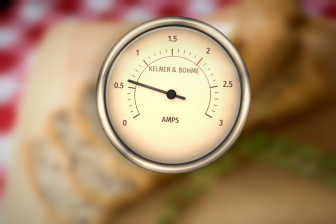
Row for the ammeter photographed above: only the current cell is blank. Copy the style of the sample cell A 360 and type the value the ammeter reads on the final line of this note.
A 0.6
